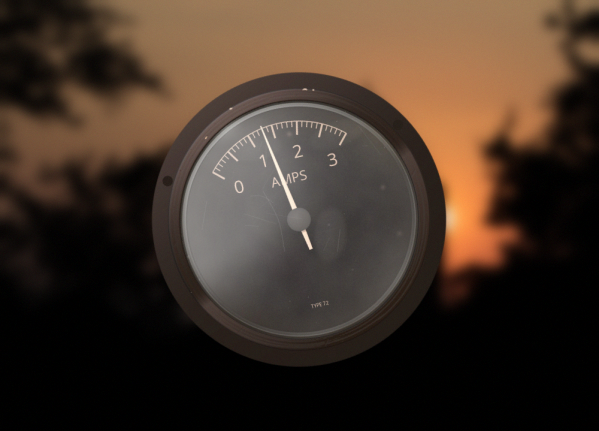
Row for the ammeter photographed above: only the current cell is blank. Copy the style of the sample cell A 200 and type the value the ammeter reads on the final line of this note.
A 1.3
